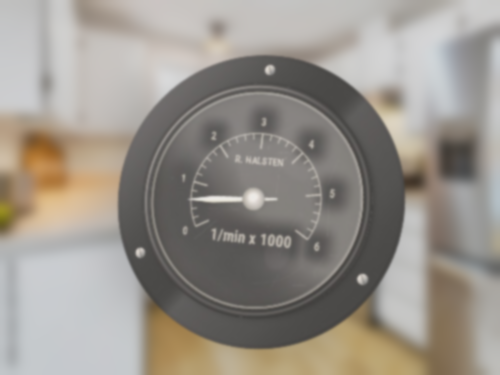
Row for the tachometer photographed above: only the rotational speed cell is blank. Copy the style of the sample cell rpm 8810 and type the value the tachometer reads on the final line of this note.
rpm 600
